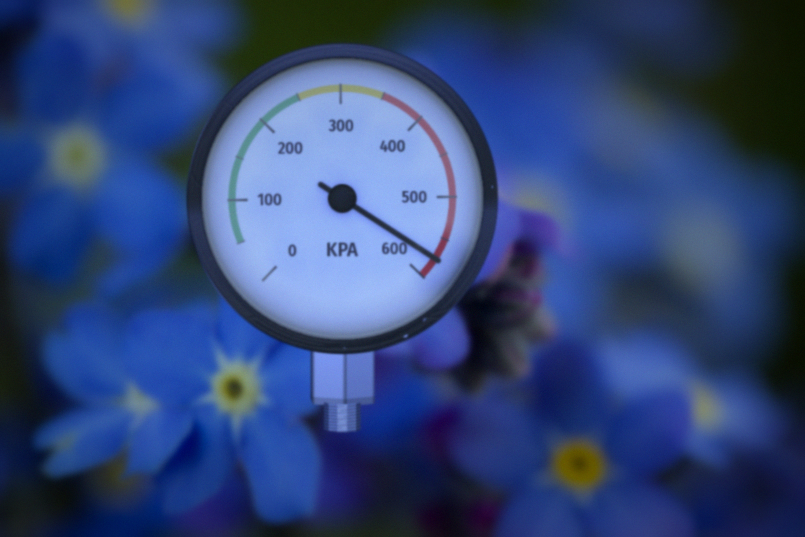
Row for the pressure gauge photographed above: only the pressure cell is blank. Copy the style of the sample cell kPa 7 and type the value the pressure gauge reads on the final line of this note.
kPa 575
